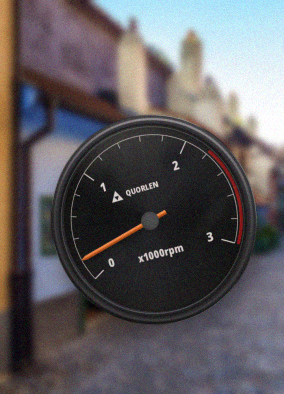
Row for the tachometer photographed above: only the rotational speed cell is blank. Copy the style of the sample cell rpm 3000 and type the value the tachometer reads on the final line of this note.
rpm 200
